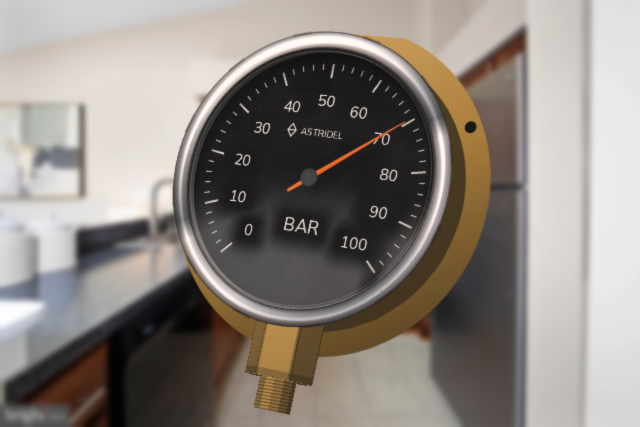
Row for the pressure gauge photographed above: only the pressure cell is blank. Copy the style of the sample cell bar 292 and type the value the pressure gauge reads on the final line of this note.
bar 70
